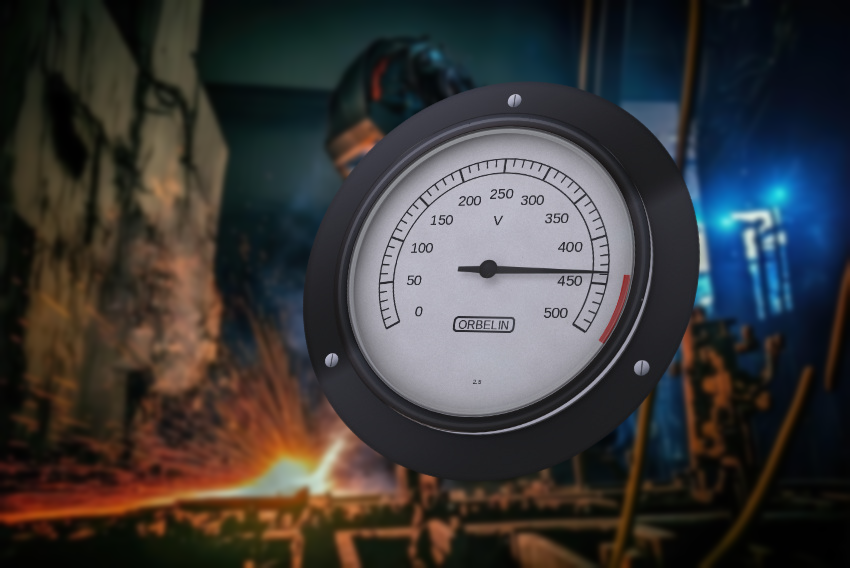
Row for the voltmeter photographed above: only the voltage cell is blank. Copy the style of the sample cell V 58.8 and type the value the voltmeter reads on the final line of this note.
V 440
